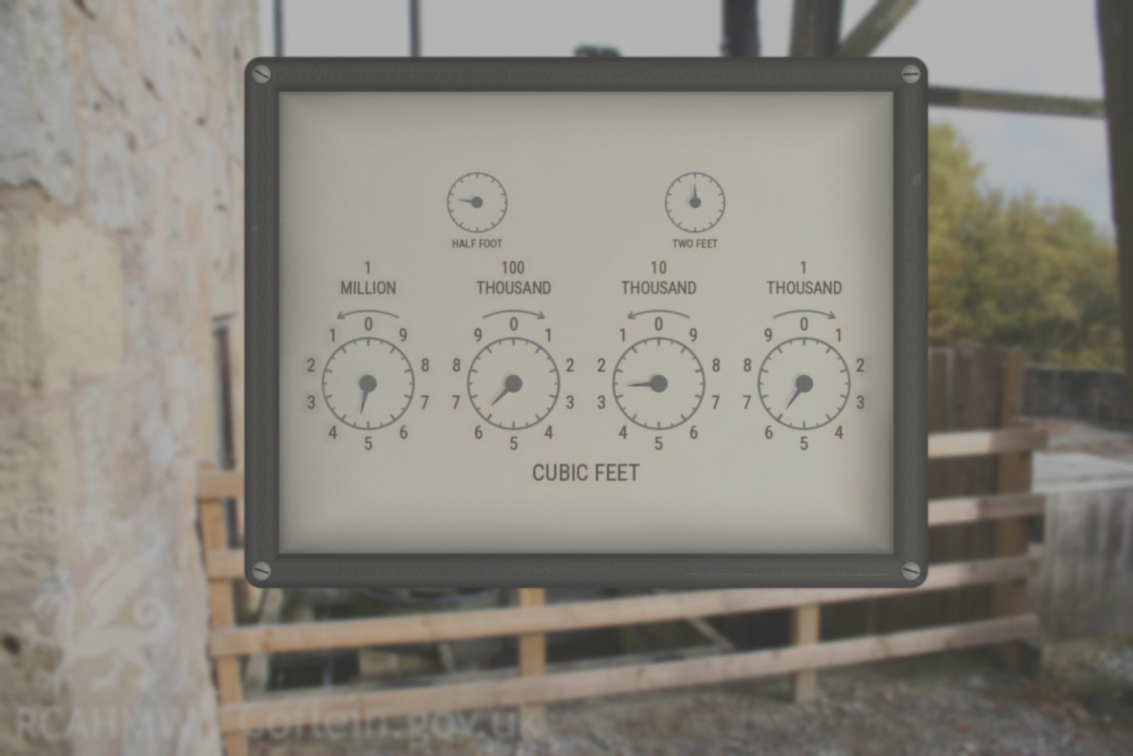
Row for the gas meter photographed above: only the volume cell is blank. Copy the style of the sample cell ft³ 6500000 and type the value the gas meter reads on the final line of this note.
ft³ 462600
